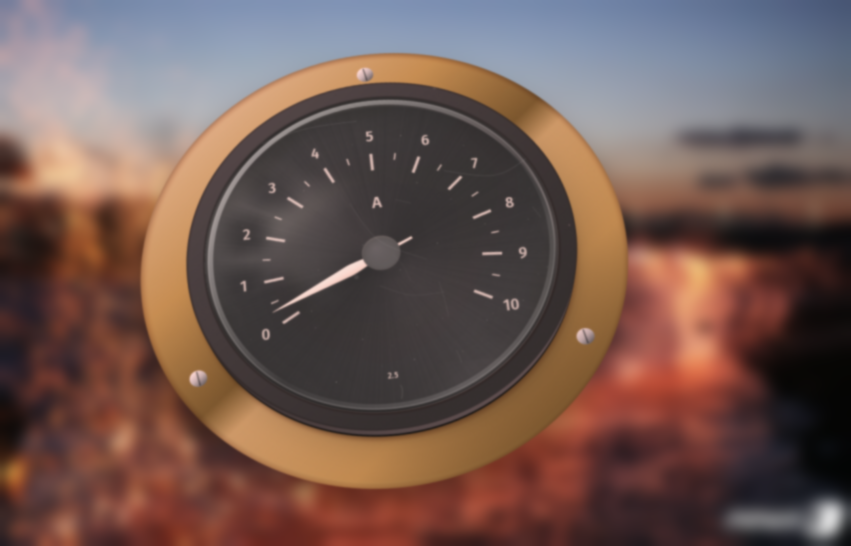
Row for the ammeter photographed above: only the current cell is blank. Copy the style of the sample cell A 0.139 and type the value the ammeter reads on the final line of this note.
A 0.25
